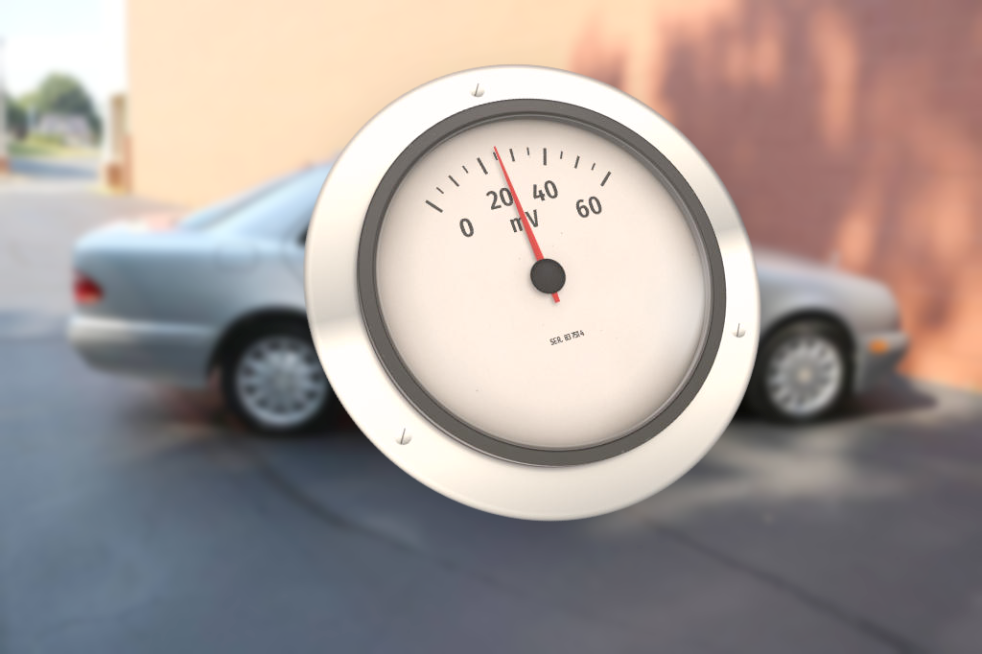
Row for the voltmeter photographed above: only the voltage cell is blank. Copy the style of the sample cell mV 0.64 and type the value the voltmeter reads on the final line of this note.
mV 25
